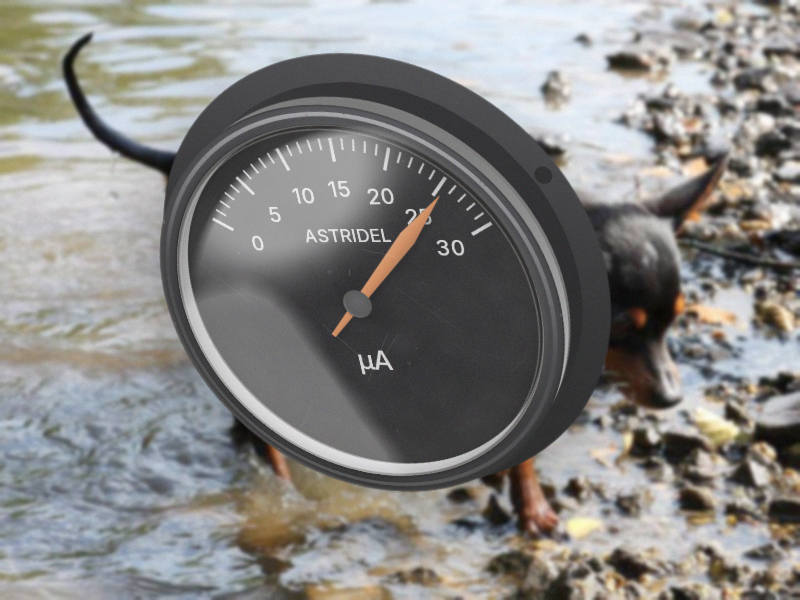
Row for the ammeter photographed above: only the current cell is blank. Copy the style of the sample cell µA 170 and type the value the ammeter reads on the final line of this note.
µA 25.5
